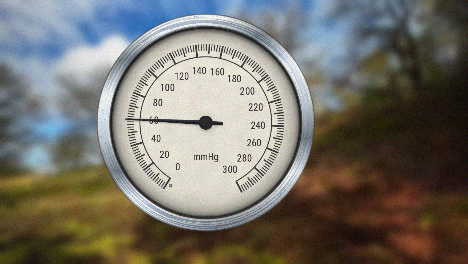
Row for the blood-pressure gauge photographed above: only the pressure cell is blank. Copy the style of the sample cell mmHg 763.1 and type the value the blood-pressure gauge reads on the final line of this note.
mmHg 60
